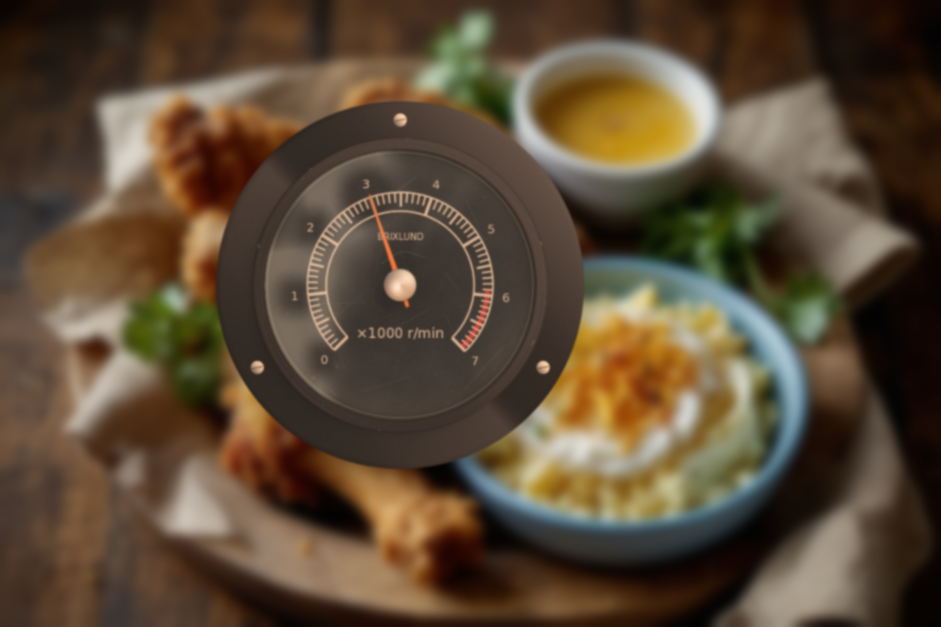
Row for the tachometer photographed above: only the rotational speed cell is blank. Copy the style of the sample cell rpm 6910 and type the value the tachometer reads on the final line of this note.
rpm 3000
